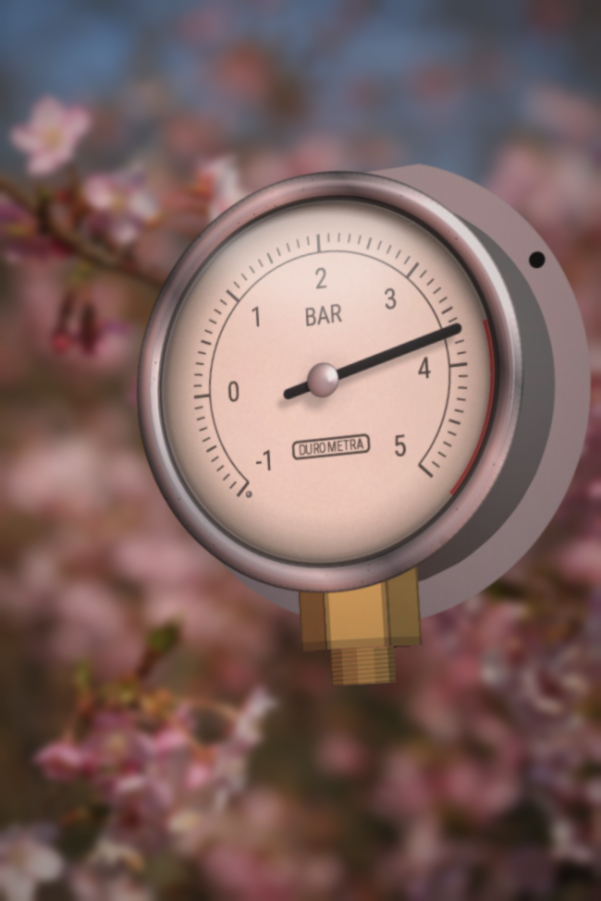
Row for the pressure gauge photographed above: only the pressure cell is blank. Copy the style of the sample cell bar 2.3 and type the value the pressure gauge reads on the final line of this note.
bar 3.7
